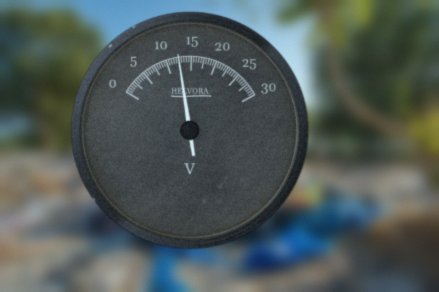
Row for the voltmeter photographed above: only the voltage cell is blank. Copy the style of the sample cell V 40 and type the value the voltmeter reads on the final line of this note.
V 12.5
